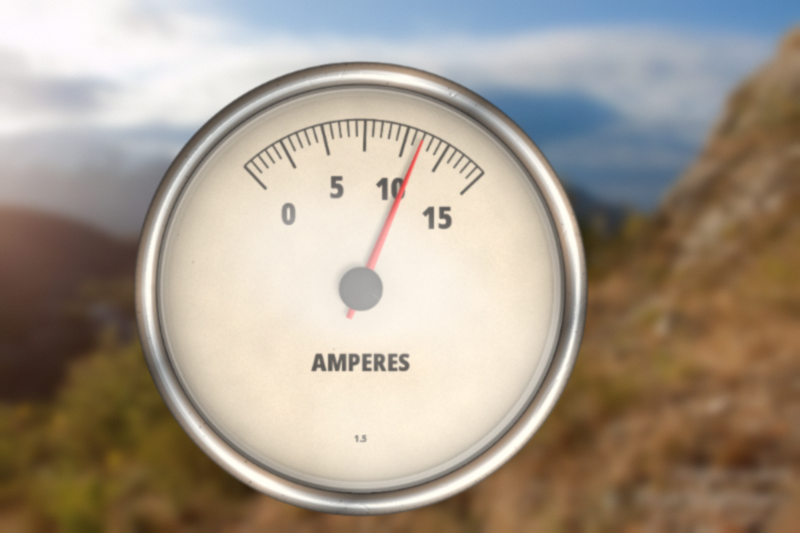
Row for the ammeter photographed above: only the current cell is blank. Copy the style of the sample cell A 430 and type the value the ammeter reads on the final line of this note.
A 11
